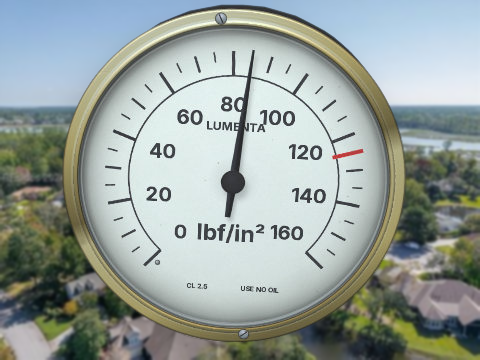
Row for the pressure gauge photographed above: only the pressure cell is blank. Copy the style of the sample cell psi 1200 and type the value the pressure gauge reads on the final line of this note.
psi 85
